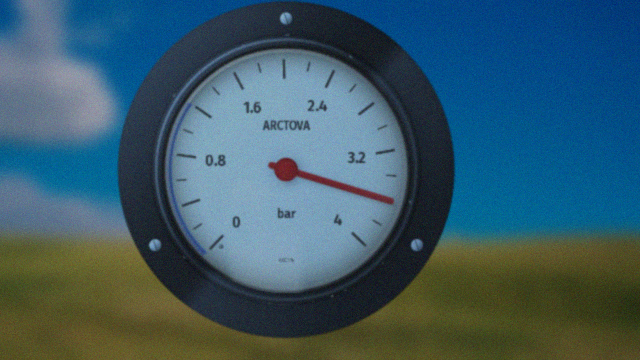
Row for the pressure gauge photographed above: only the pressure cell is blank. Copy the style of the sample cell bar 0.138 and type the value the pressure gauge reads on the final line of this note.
bar 3.6
